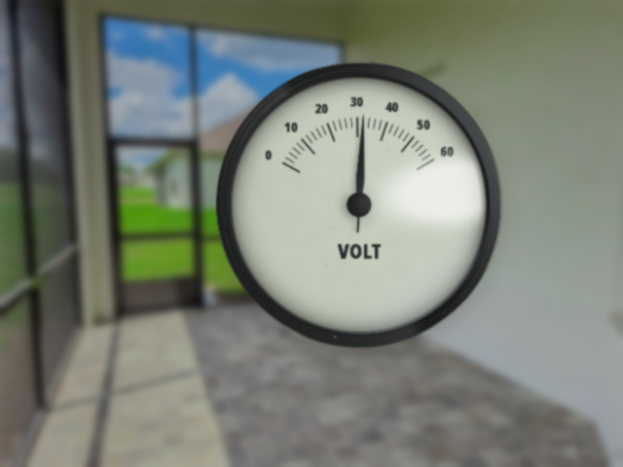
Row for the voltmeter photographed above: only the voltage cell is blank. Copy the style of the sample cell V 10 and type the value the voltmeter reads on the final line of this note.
V 32
